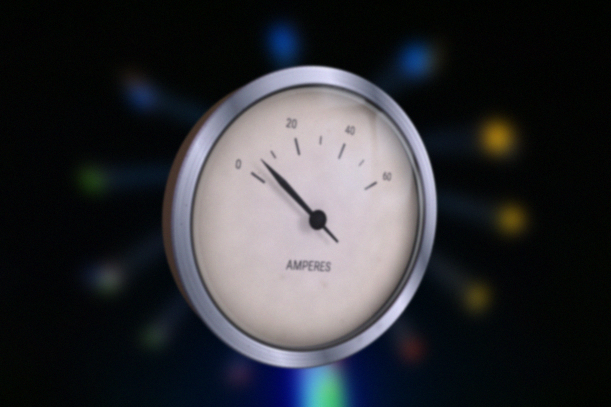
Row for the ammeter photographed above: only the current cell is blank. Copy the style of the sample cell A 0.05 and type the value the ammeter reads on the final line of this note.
A 5
